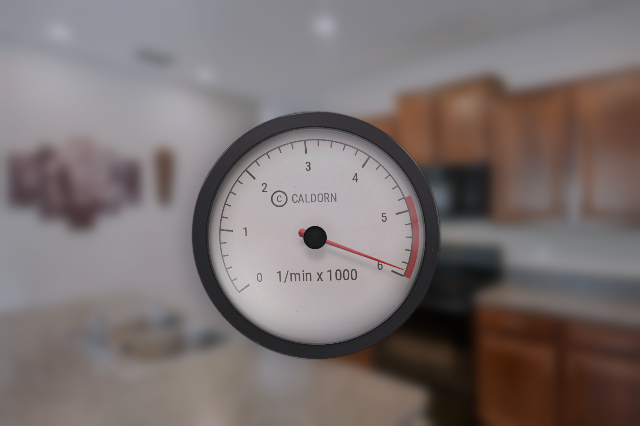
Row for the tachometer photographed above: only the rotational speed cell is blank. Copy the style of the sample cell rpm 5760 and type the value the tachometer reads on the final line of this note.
rpm 5900
